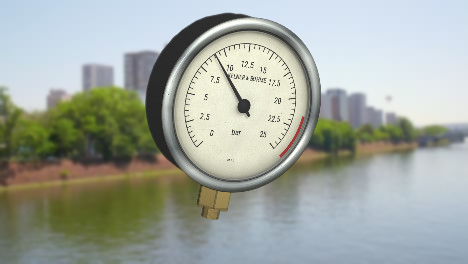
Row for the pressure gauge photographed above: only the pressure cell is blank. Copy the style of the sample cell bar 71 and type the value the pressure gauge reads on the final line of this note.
bar 9
